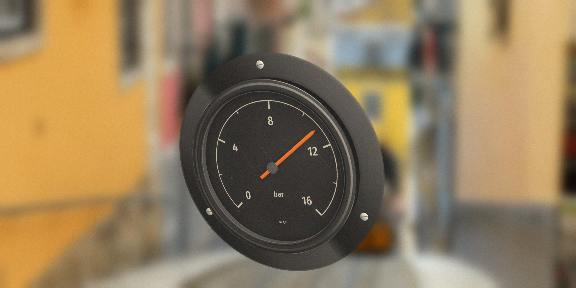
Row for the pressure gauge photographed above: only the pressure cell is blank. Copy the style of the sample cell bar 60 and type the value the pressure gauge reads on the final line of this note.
bar 11
